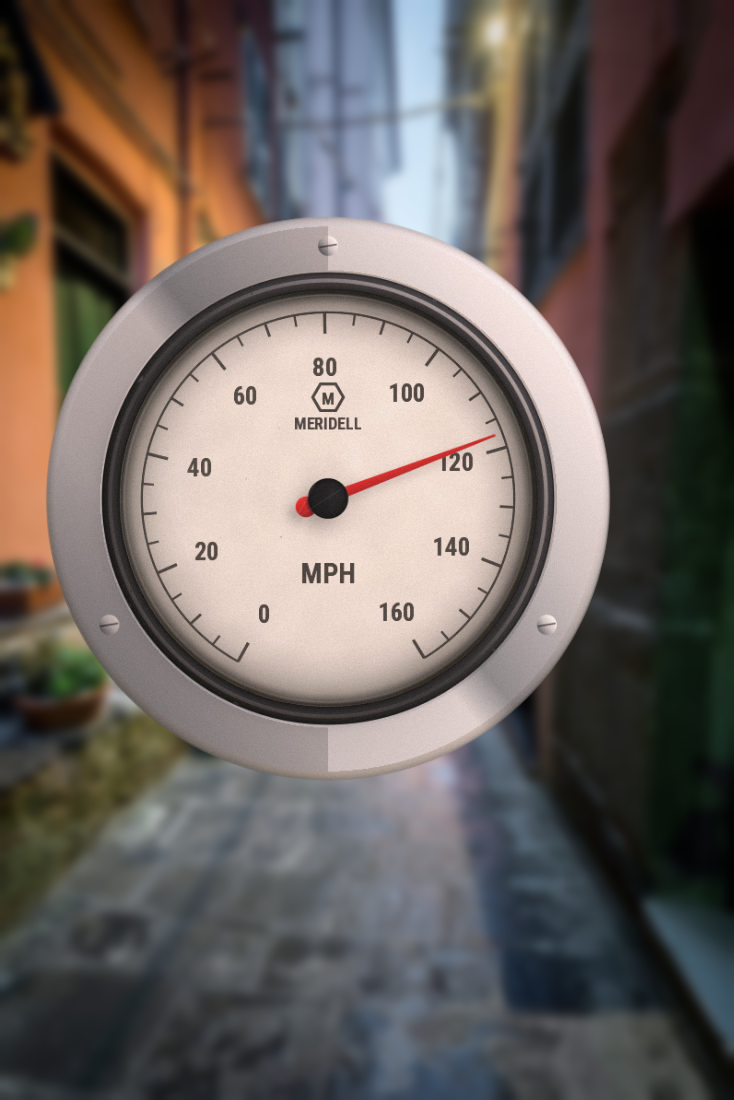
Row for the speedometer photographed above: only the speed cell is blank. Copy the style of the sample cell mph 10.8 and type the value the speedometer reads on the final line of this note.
mph 117.5
